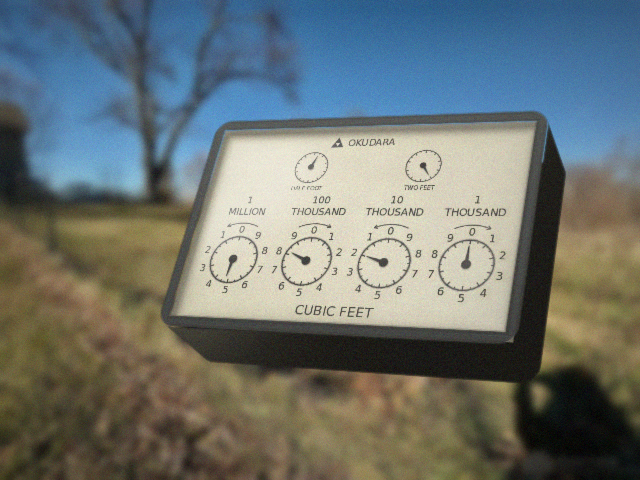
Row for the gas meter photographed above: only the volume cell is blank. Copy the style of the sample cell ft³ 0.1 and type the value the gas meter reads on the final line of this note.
ft³ 482000
